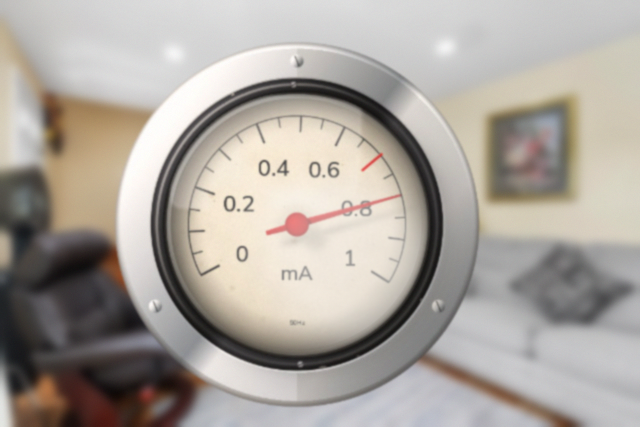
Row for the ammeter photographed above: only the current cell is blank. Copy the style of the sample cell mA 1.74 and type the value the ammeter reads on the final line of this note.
mA 0.8
